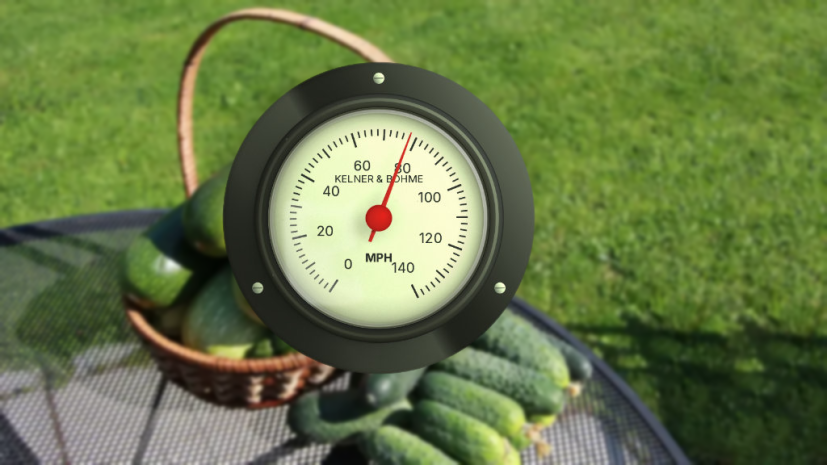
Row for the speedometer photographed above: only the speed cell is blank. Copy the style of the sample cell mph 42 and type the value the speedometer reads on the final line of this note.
mph 78
